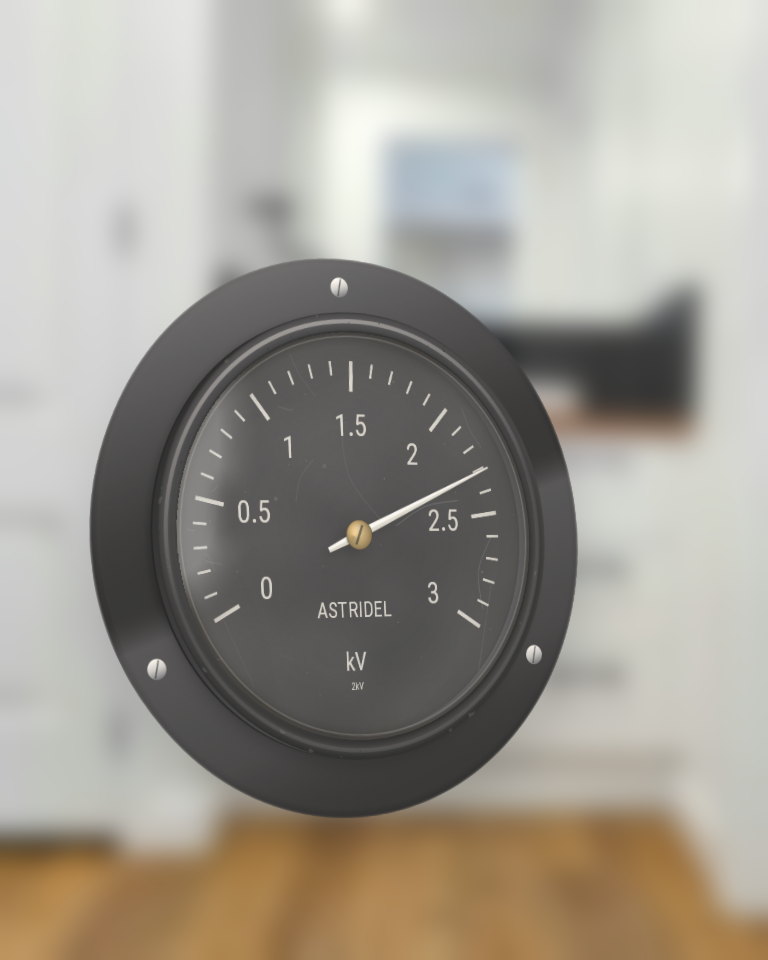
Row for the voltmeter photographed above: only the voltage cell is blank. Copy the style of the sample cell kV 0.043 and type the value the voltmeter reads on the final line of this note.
kV 2.3
